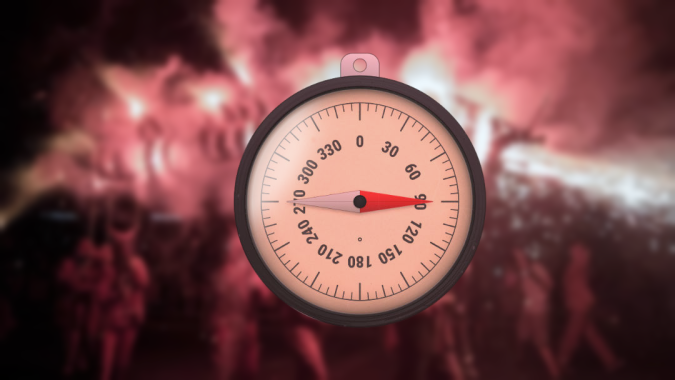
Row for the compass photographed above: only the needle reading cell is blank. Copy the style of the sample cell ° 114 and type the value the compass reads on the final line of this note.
° 90
